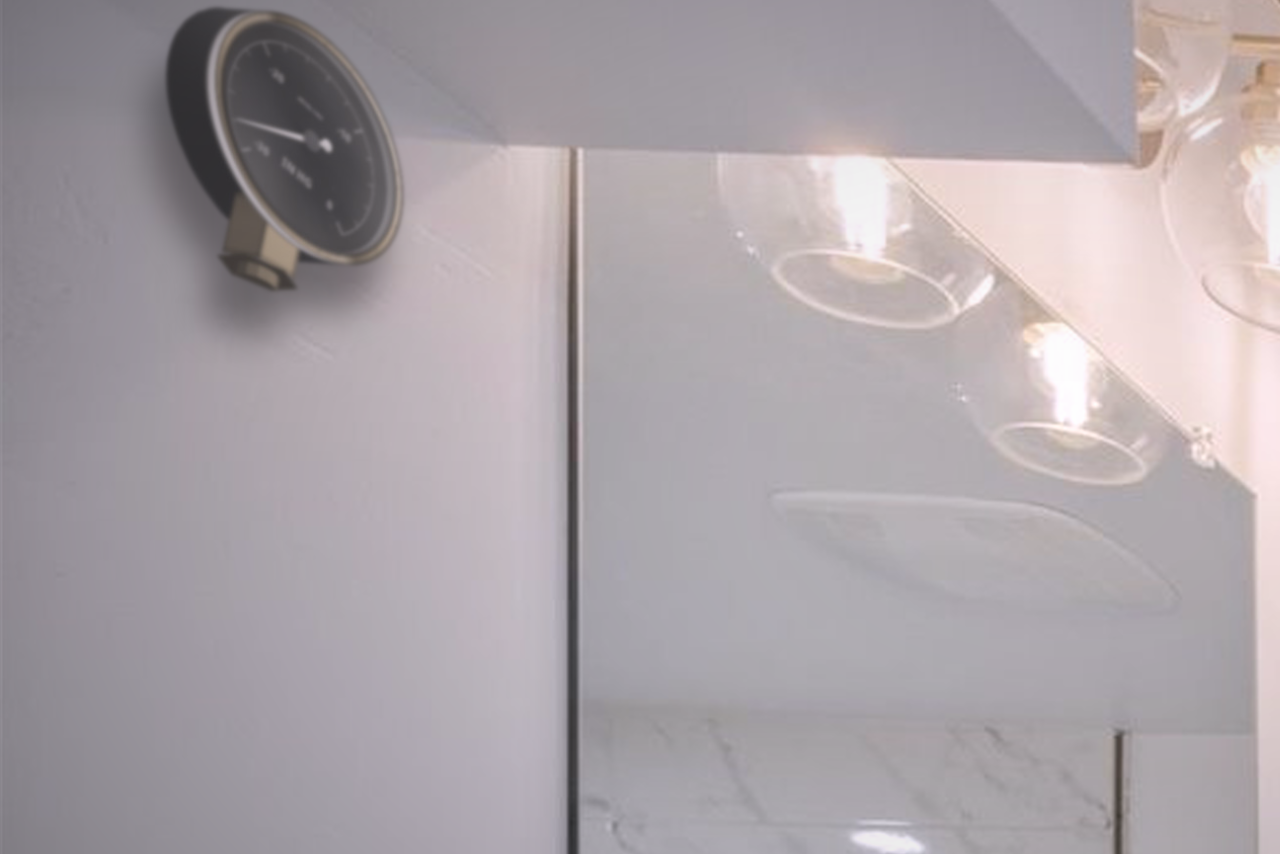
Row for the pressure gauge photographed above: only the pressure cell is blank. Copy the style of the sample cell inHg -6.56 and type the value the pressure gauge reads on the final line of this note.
inHg -28
